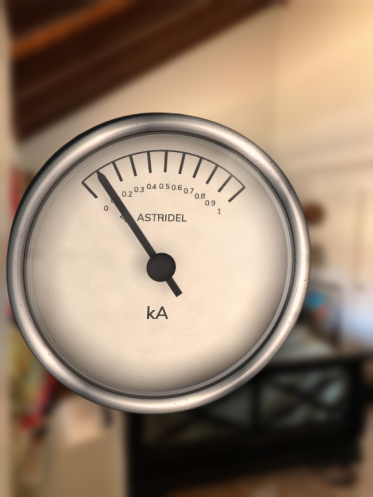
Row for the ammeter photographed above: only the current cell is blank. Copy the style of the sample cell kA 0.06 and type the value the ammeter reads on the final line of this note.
kA 0.1
